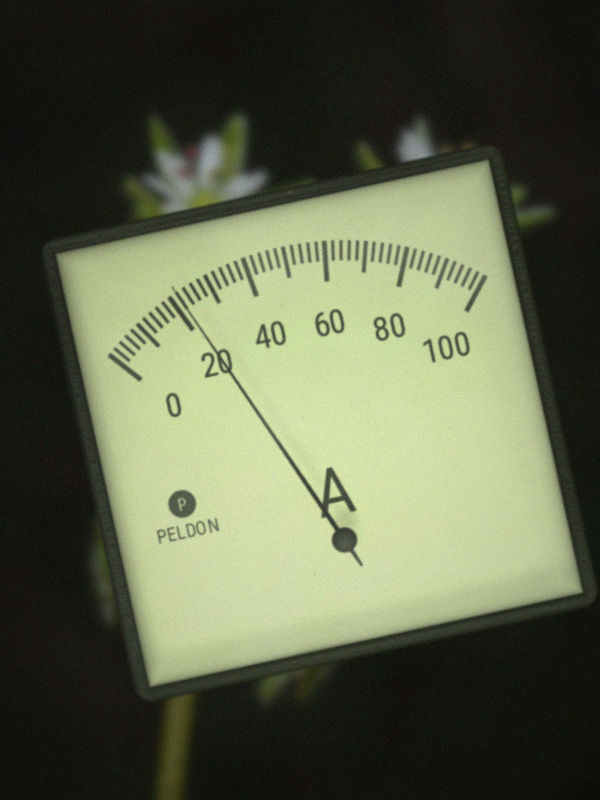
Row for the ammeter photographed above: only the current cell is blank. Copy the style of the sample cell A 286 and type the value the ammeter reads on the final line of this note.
A 22
